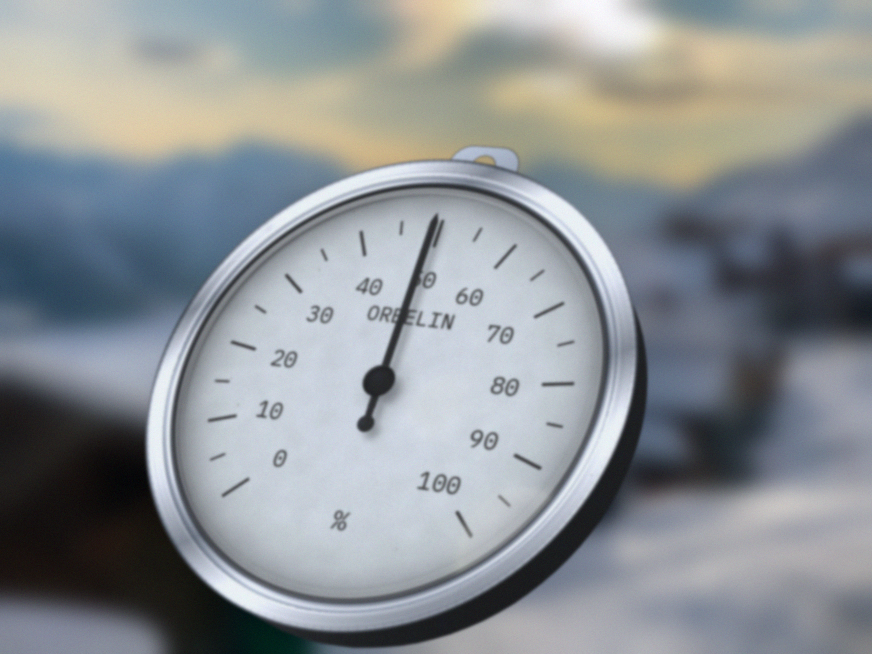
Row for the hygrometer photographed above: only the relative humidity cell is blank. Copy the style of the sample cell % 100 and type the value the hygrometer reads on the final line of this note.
% 50
